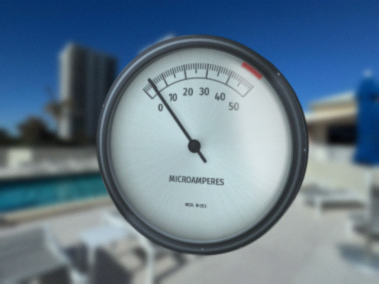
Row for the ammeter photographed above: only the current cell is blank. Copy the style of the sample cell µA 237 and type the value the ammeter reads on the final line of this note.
µA 5
